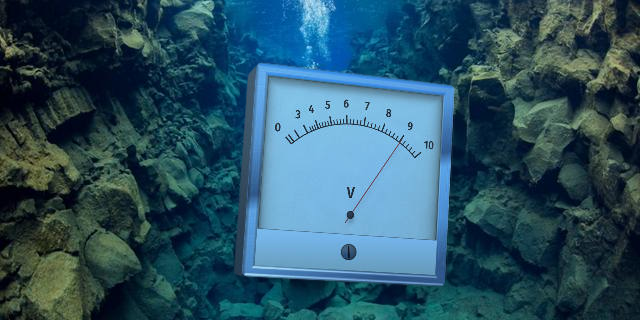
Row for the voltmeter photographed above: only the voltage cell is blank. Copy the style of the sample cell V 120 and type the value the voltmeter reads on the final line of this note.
V 9
